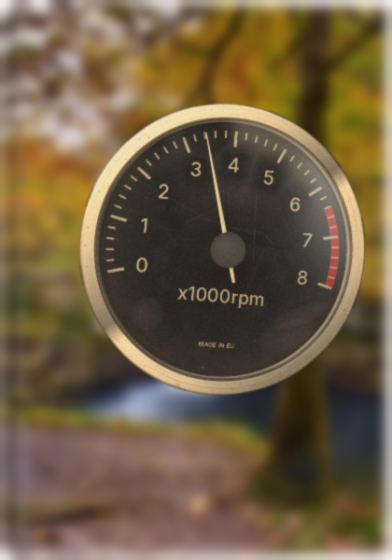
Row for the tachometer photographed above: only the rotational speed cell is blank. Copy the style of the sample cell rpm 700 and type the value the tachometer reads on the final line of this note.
rpm 3400
